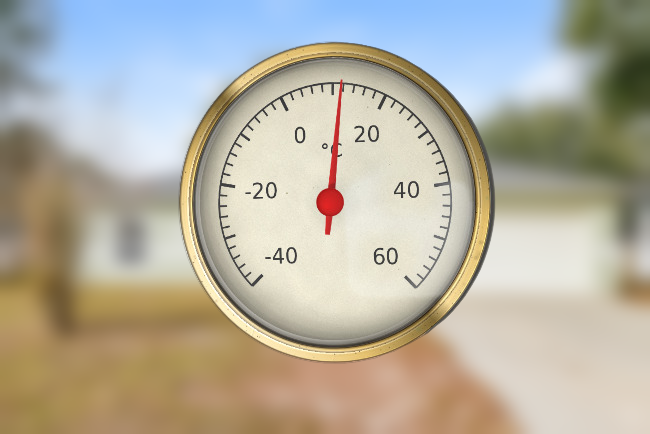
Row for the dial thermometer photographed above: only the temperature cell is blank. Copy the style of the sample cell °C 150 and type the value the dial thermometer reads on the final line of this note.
°C 12
